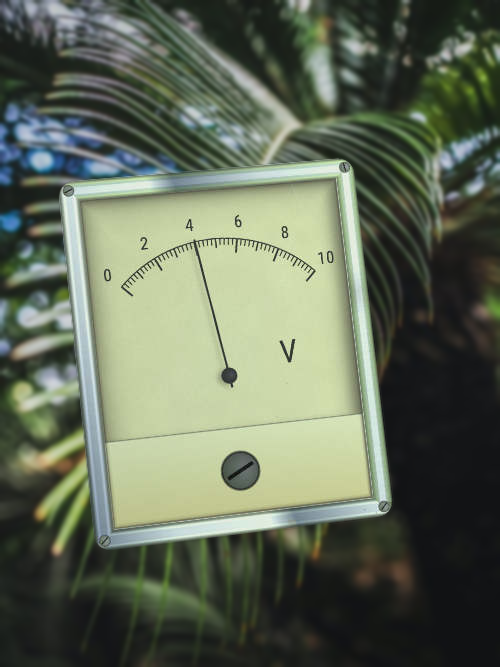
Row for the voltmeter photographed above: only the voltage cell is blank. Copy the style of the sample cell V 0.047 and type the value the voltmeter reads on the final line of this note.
V 4
